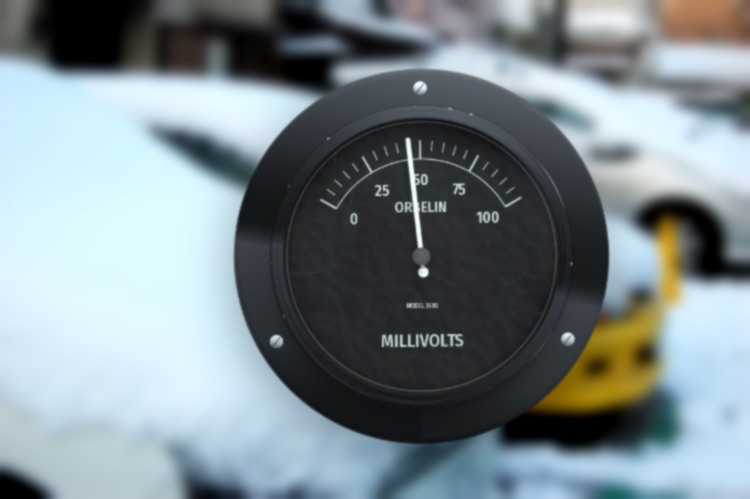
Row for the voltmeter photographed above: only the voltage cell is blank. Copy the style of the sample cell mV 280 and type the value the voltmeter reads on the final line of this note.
mV 45
